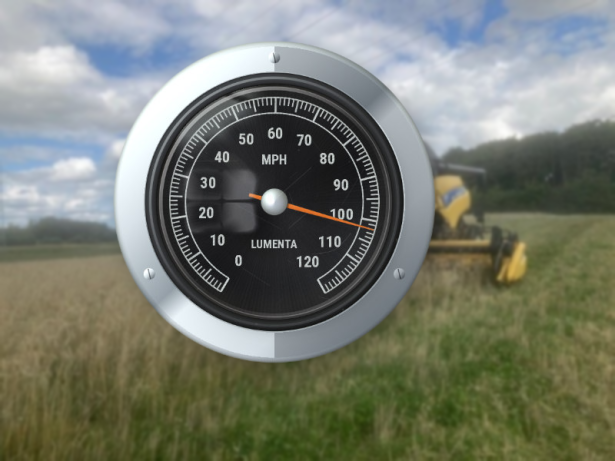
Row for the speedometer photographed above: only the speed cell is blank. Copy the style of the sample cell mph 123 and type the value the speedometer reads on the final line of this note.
mph 102
